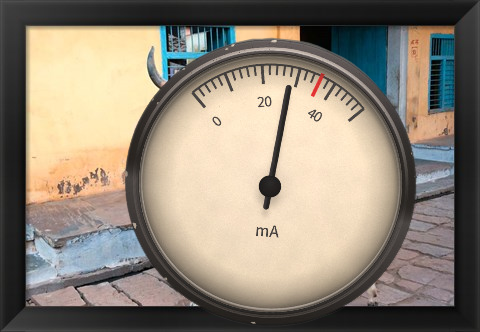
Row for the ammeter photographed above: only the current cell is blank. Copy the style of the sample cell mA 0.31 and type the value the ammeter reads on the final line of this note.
mA 28
